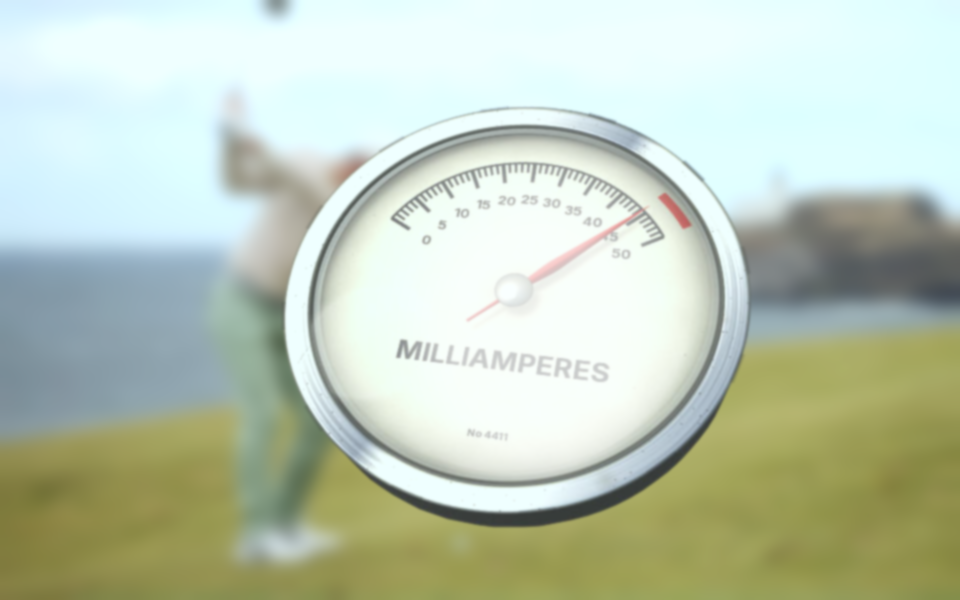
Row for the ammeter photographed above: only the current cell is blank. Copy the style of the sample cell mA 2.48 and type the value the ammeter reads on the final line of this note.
mA 45
